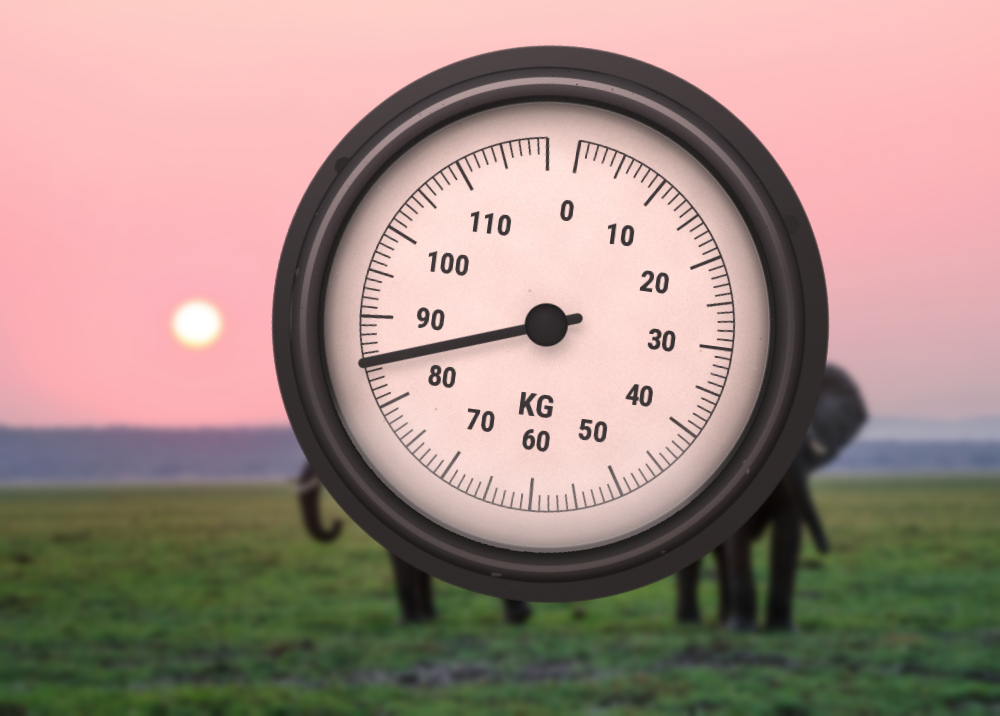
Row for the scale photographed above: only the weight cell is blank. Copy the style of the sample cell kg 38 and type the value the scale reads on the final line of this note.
kg 85
